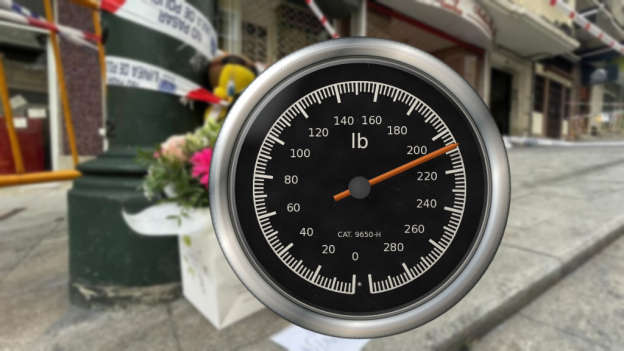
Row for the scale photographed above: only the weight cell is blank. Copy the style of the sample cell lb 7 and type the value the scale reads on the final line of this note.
lb 208
